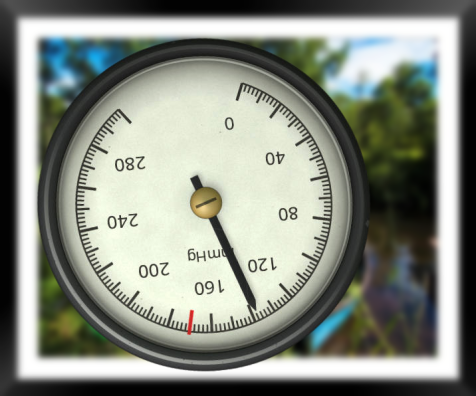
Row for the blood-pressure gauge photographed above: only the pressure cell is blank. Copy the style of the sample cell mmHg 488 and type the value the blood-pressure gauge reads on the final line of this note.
mmHg 138
